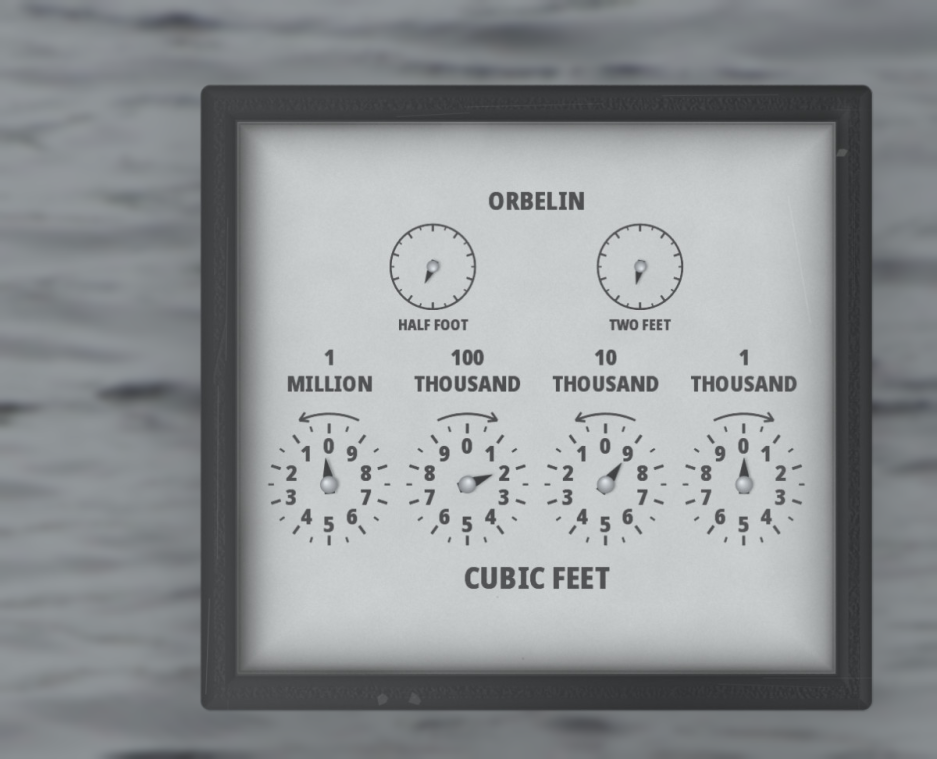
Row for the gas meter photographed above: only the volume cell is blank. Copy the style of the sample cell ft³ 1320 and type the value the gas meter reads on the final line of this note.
ft³ 19000
